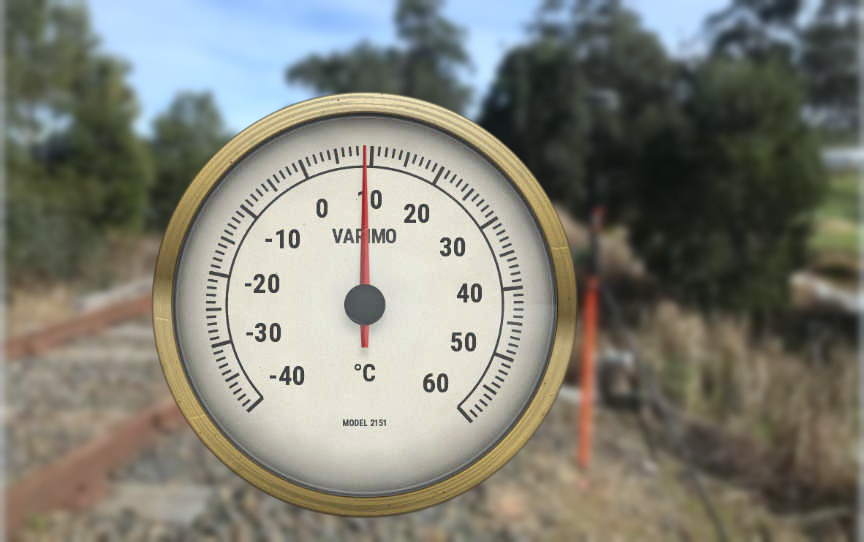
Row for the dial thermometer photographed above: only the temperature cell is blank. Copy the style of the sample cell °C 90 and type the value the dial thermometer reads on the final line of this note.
°C 9
